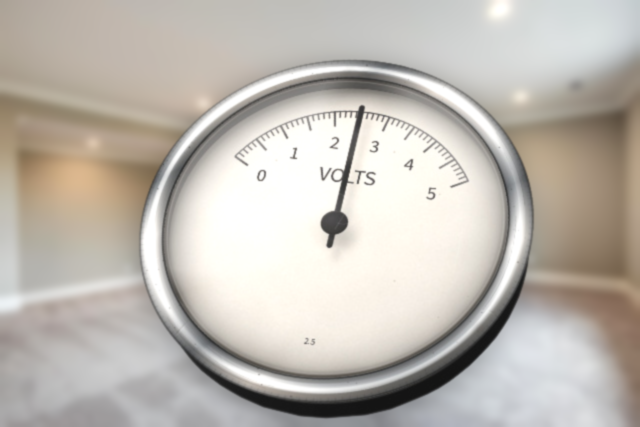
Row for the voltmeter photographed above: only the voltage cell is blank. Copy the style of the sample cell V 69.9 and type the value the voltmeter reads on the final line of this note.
V 2.5
